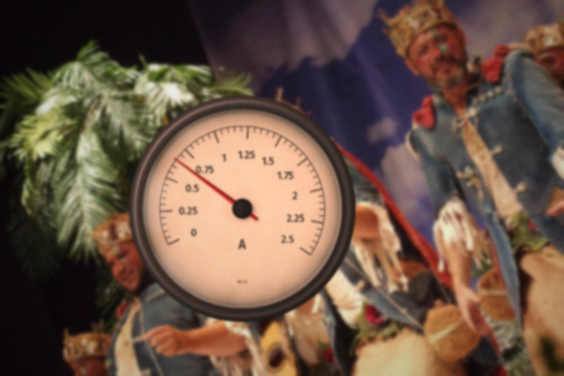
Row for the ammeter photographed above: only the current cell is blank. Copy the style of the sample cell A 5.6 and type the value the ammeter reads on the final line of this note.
A 0.65
